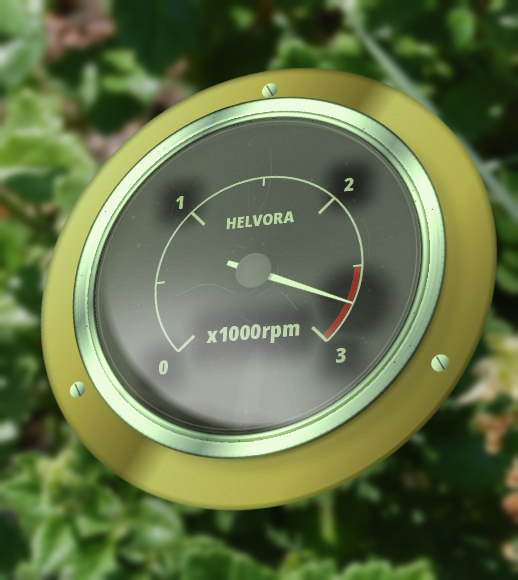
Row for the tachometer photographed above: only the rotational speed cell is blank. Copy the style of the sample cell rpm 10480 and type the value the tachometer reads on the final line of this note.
rpm 2750
